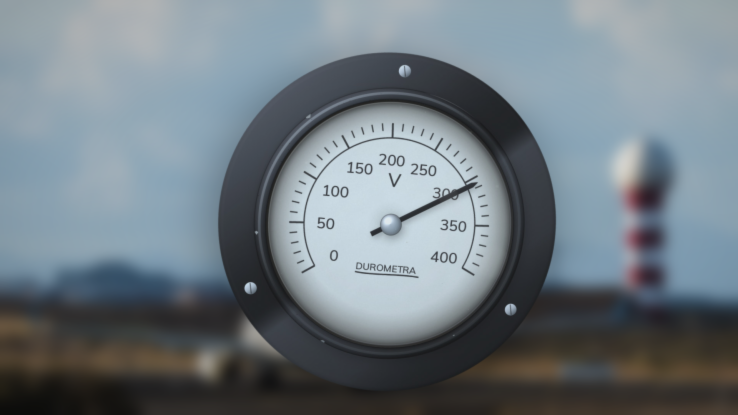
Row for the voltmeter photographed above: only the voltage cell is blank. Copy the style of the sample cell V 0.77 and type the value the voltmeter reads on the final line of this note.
V 305
